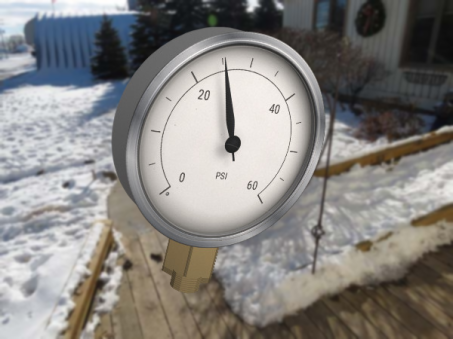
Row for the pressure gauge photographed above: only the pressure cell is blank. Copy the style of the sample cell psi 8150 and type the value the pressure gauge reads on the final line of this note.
psi 25
